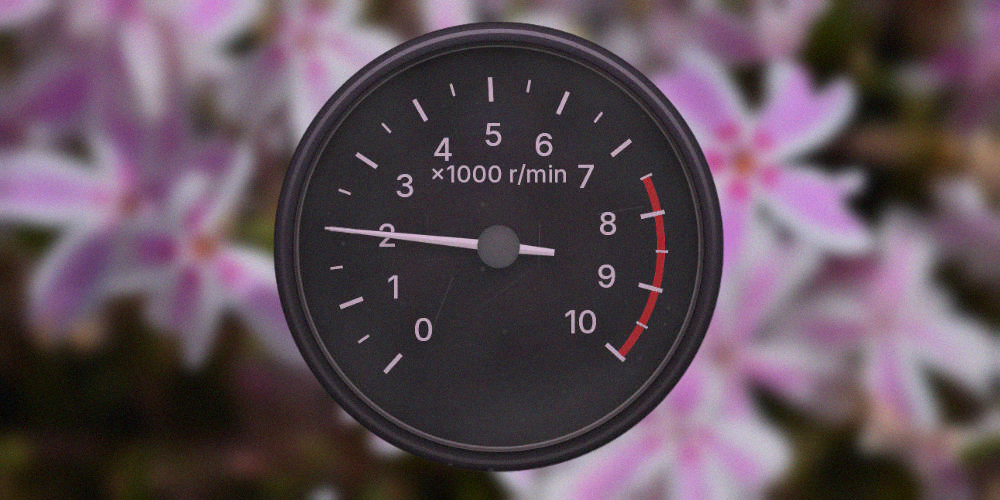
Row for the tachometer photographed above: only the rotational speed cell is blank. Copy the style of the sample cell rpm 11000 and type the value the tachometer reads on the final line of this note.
rpm 2000
